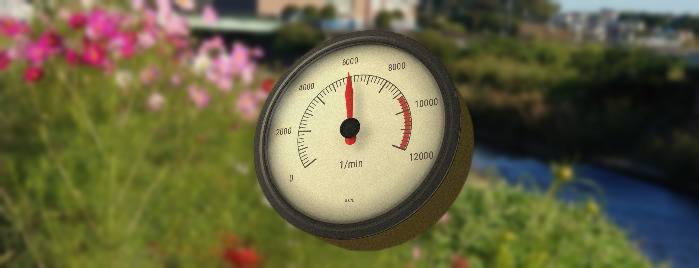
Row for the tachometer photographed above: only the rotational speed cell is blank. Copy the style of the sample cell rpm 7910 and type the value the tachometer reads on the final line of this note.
rpm 6000
